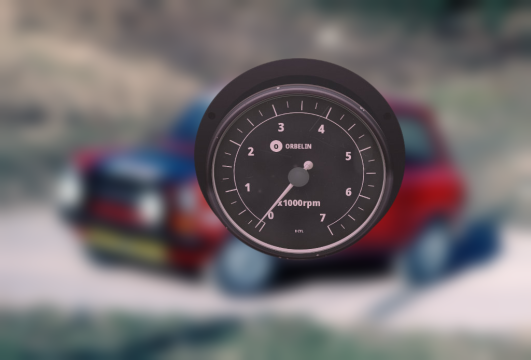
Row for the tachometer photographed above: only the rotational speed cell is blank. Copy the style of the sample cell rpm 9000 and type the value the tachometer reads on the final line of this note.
rpm 125
